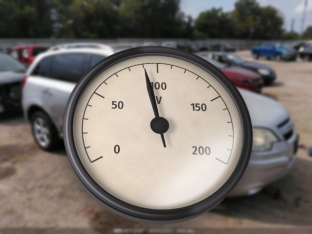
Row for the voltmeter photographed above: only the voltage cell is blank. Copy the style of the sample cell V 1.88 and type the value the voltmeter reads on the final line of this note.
V 90
